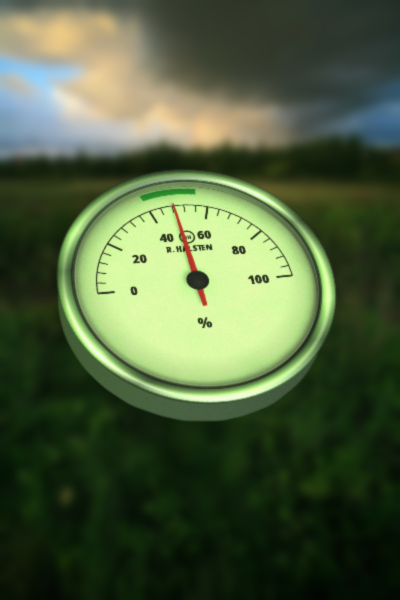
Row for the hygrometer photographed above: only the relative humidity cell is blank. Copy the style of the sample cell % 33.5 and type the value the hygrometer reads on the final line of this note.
% 48
